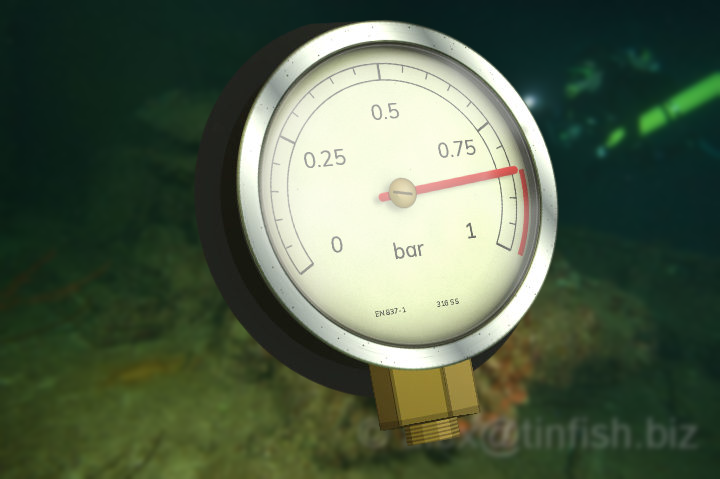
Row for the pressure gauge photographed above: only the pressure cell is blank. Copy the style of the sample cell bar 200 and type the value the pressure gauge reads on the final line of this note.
bar 0.85
